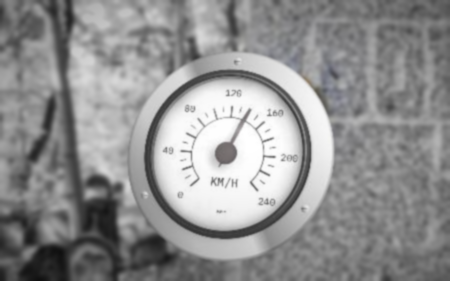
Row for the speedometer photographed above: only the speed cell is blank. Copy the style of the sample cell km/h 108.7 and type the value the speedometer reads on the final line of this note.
km/h 140
